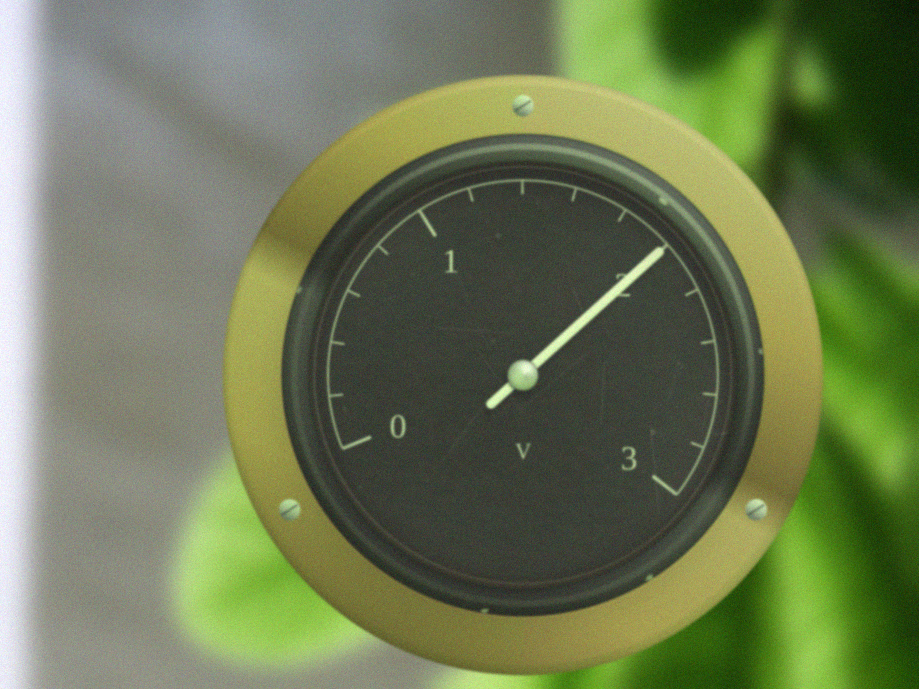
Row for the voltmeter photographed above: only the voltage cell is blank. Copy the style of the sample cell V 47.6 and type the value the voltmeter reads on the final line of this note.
V 2
